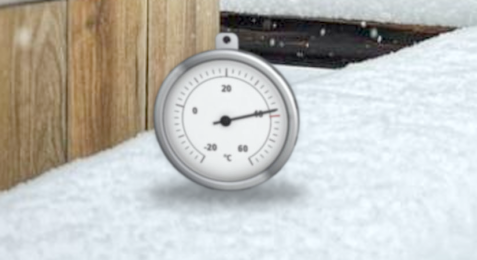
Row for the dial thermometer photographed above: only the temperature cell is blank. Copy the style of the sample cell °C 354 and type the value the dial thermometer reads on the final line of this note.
°C 40
